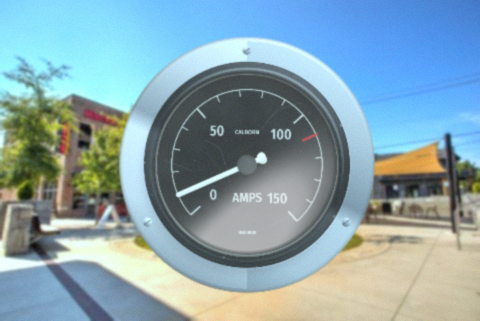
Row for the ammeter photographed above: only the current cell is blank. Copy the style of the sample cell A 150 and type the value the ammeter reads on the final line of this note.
A 10
